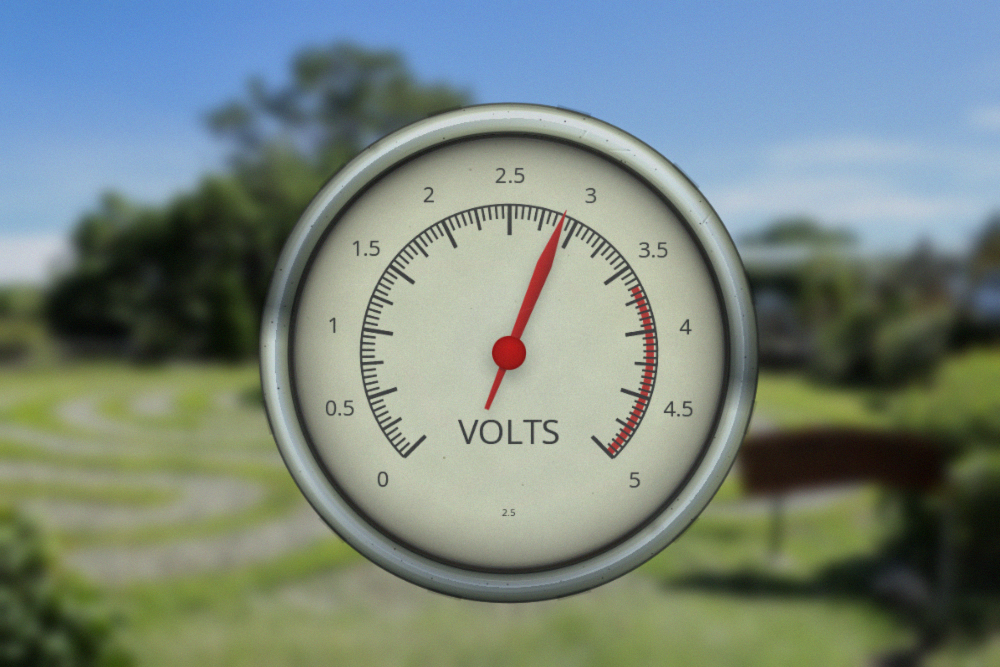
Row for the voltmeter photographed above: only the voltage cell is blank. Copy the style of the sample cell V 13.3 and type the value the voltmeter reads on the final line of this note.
V 2.9
